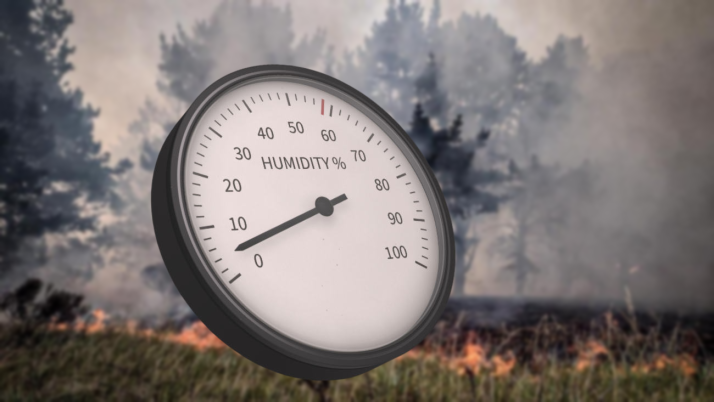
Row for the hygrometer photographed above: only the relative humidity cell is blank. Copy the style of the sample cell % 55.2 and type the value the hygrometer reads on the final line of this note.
% 4
